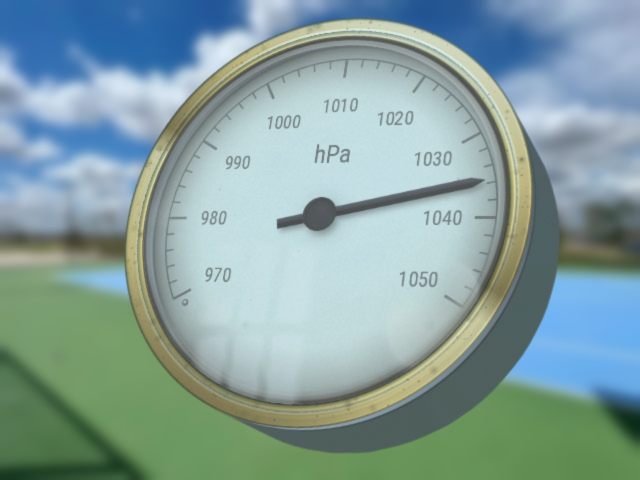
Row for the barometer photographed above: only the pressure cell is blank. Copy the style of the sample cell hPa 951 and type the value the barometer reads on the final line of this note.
hPa 1036
